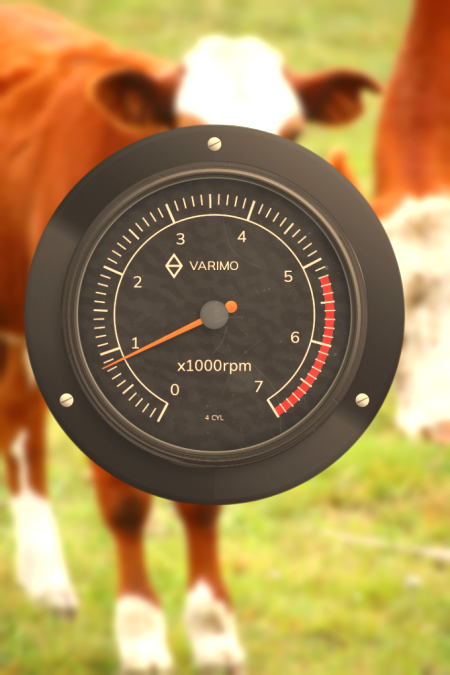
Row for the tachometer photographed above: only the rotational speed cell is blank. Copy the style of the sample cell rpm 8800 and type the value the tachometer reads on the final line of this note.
rpm 850
